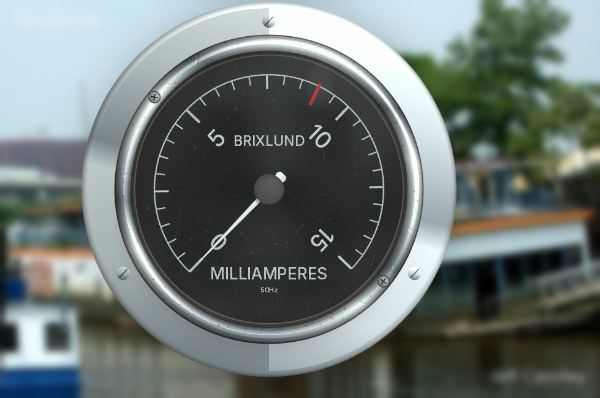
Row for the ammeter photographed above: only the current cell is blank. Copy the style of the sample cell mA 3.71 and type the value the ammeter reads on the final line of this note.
mA 0
